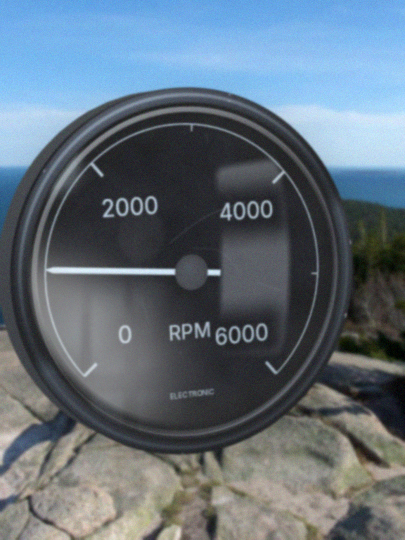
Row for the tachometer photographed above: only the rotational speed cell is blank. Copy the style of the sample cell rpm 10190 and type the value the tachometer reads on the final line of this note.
rpm 1000
